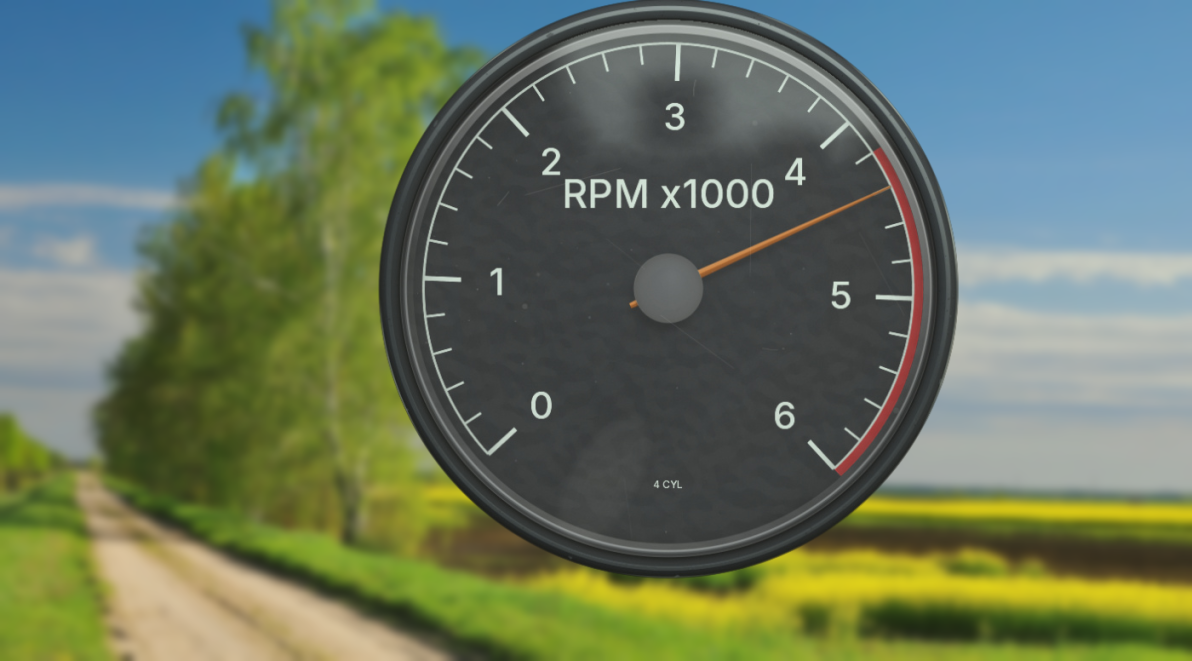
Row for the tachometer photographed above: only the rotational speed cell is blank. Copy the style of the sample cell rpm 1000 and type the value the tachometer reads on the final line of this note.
rpm 4400
